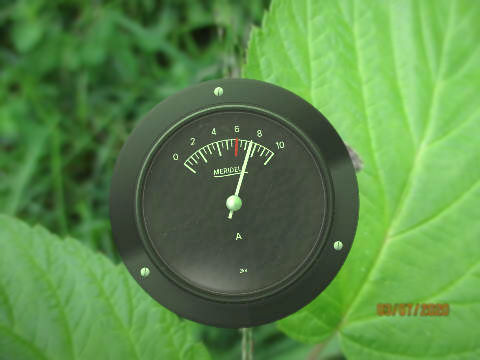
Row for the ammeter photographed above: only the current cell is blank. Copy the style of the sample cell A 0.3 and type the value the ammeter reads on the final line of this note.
A 7.5
